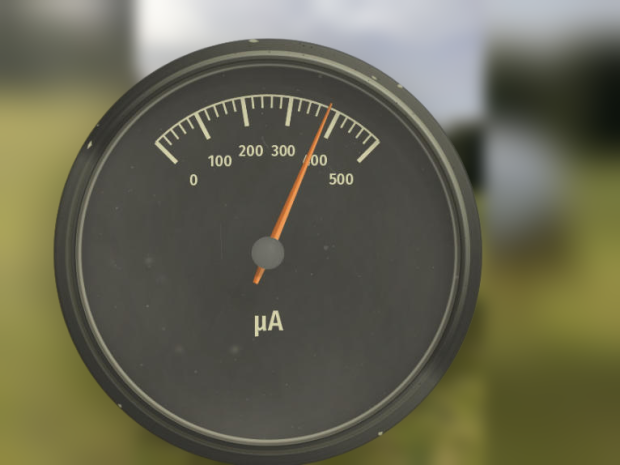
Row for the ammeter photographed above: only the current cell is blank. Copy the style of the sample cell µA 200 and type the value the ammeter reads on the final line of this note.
µA 380
